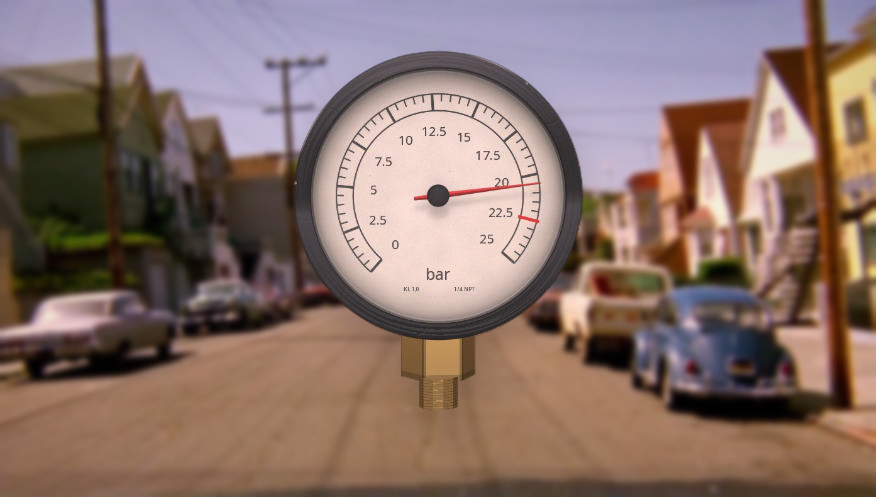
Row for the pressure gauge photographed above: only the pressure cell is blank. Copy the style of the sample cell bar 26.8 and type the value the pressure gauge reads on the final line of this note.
bar 20.5
